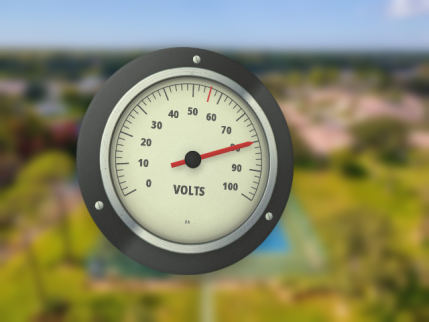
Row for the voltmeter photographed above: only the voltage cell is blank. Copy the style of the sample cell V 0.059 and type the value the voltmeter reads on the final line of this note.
V 80
